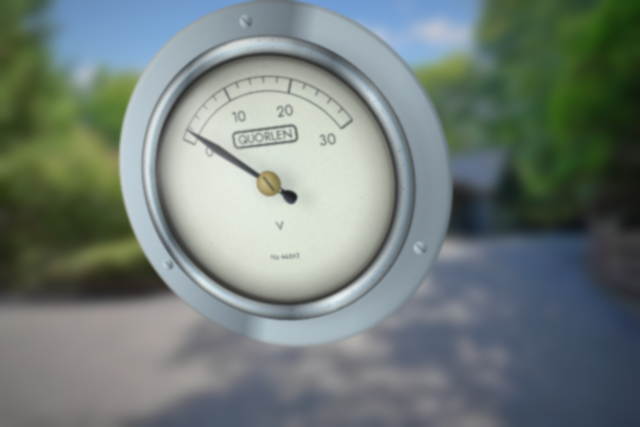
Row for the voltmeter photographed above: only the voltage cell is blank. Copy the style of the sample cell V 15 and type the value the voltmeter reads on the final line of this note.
V 2
